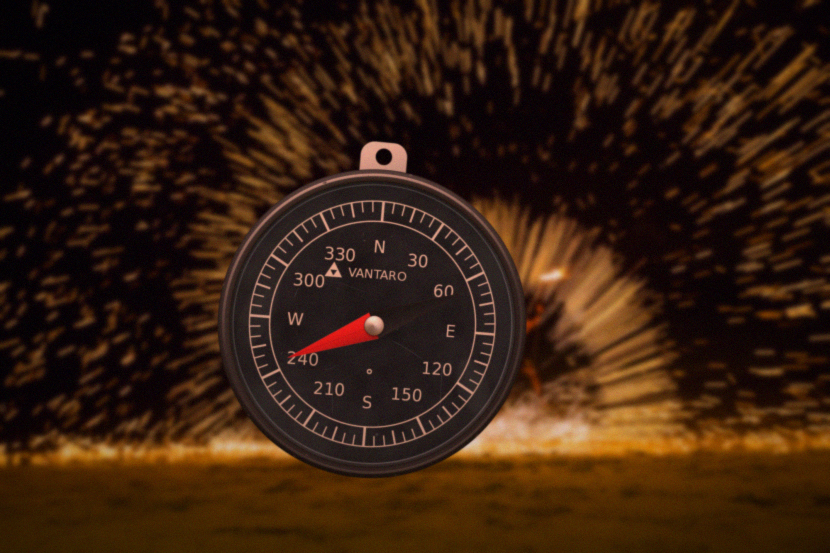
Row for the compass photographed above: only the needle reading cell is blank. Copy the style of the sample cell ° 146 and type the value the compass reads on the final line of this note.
° 245
